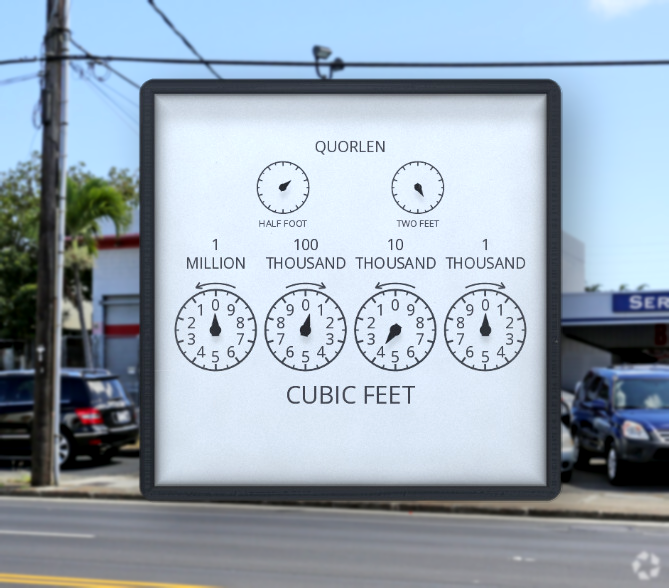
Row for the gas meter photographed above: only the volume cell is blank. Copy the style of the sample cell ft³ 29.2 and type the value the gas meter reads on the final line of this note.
ft³ 4000
